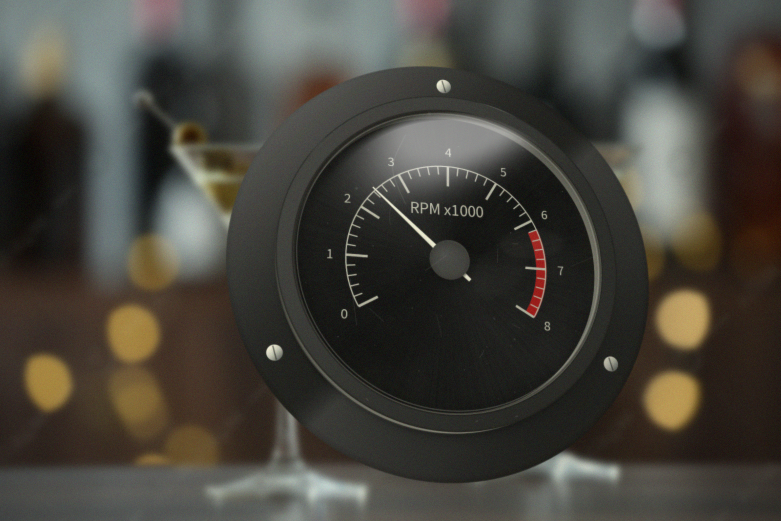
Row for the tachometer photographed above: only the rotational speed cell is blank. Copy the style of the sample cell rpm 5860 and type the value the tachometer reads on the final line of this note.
rpm 2400
